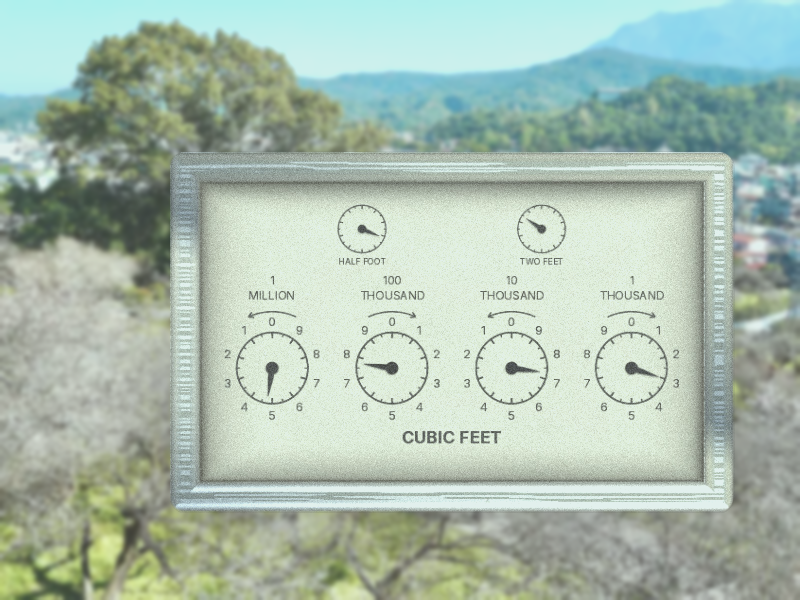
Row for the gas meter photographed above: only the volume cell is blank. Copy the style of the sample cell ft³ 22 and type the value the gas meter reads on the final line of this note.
ft³ 477300
